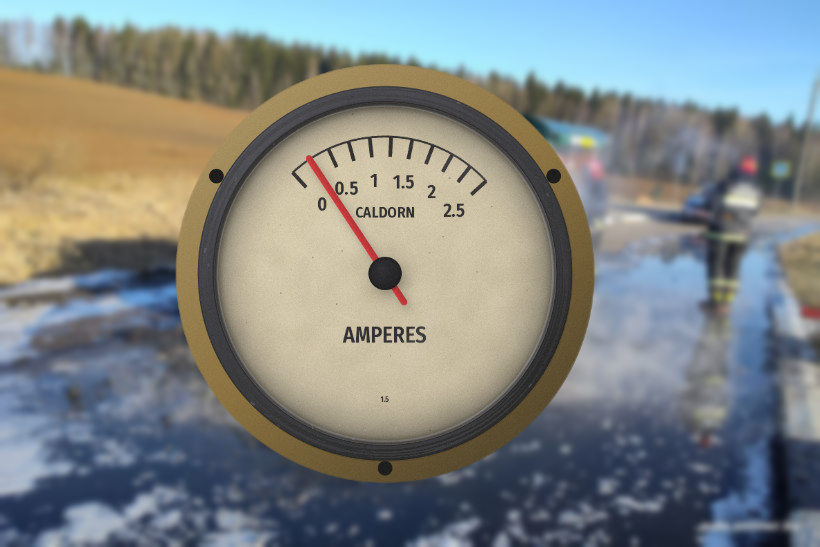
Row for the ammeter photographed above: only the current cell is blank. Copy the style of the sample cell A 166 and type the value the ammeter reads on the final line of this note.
A 0.25
